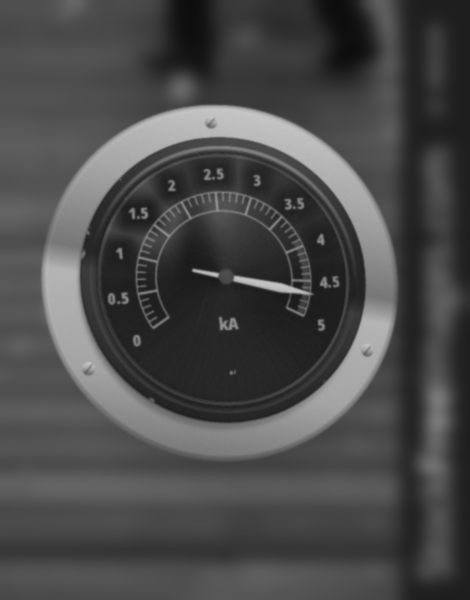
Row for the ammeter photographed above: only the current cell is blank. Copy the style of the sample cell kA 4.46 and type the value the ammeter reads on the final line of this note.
kA 4.7
